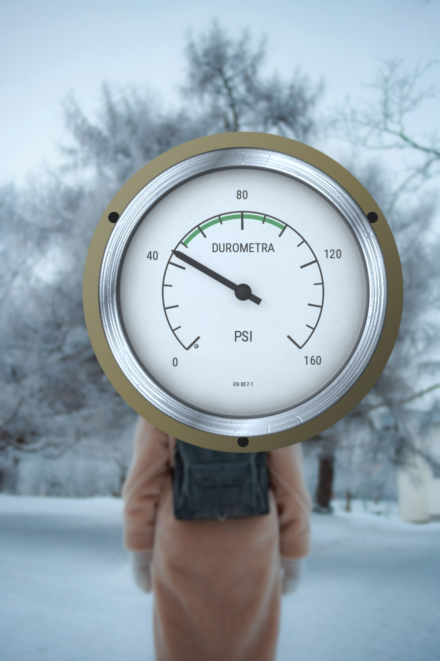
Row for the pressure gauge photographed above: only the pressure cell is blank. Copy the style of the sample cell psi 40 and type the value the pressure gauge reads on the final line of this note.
psi 45
